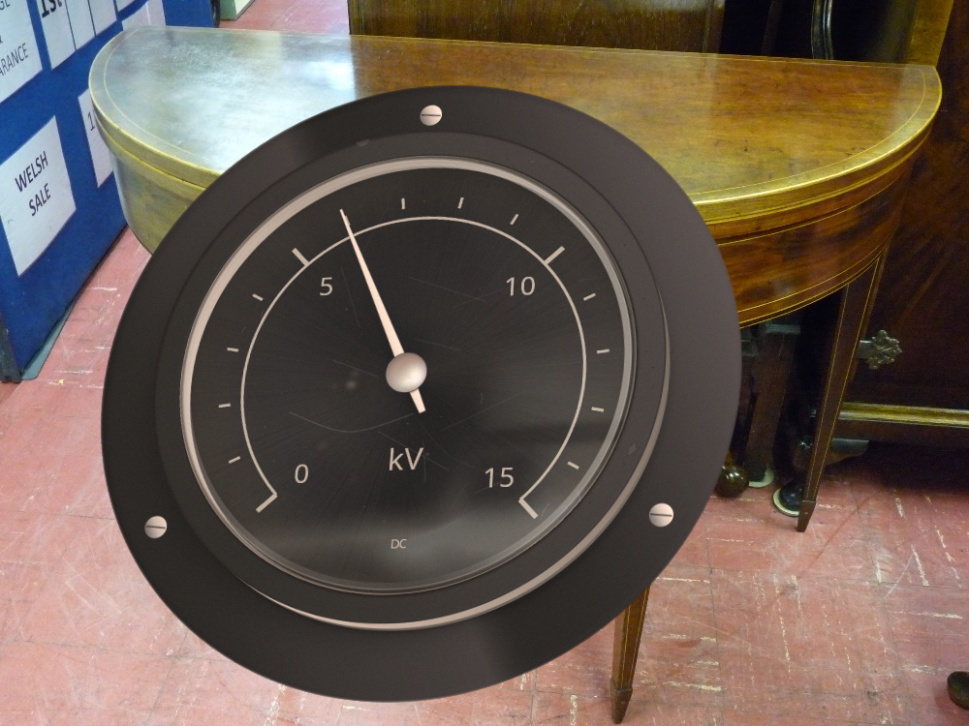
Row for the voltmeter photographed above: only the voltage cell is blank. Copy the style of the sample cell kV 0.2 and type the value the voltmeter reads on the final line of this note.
kV 6
